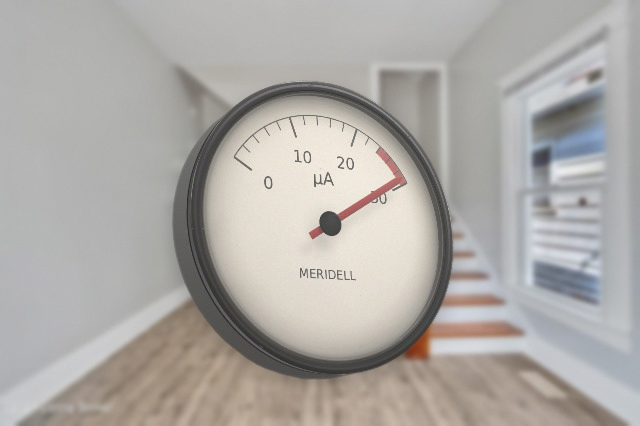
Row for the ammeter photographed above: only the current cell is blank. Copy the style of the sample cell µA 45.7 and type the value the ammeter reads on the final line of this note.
µA 29
